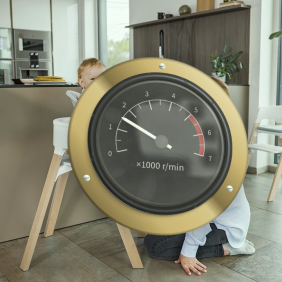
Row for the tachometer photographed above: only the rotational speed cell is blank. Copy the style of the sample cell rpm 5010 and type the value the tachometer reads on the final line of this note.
rpm 1500
